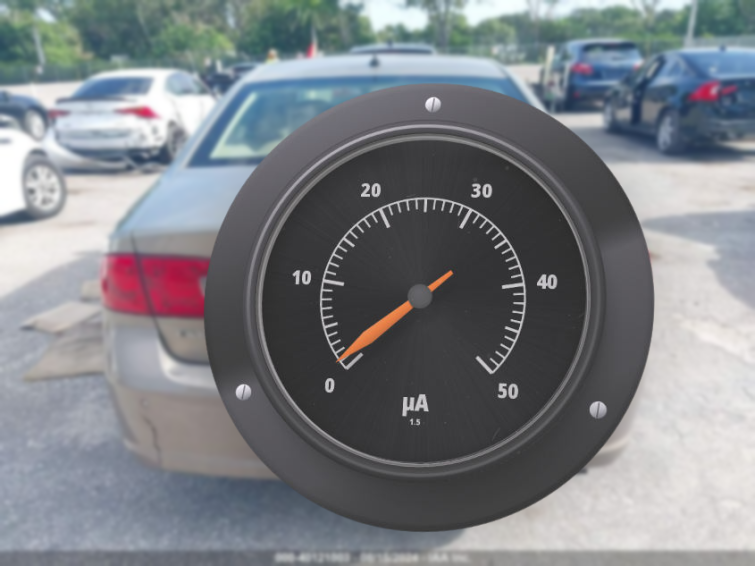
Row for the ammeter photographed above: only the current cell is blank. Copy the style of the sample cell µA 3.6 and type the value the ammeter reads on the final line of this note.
µA 1
